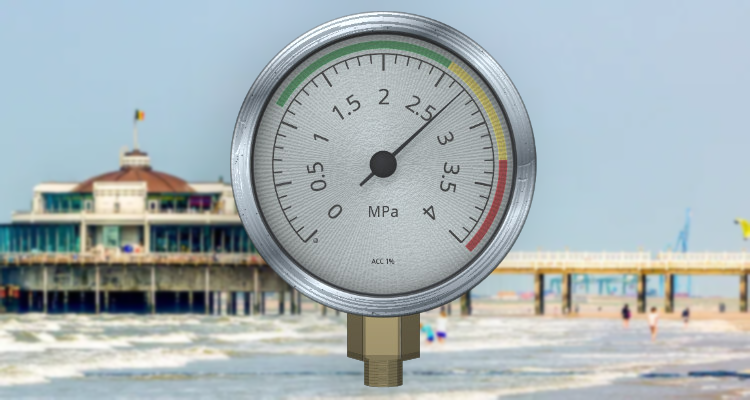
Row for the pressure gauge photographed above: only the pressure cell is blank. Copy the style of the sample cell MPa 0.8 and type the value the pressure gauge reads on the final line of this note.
MPa 2.7
